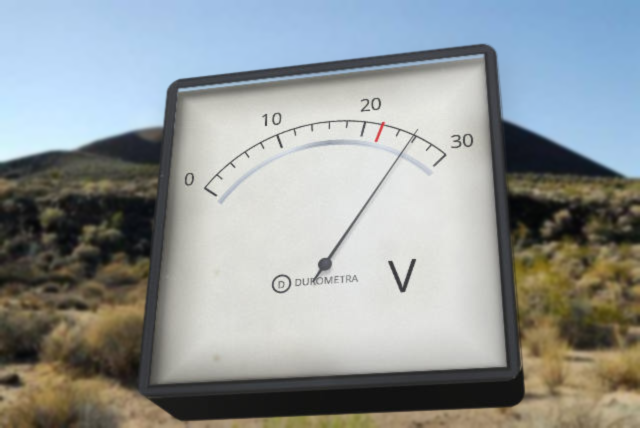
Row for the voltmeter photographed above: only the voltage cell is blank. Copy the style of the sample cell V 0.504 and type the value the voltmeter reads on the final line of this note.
V 26
